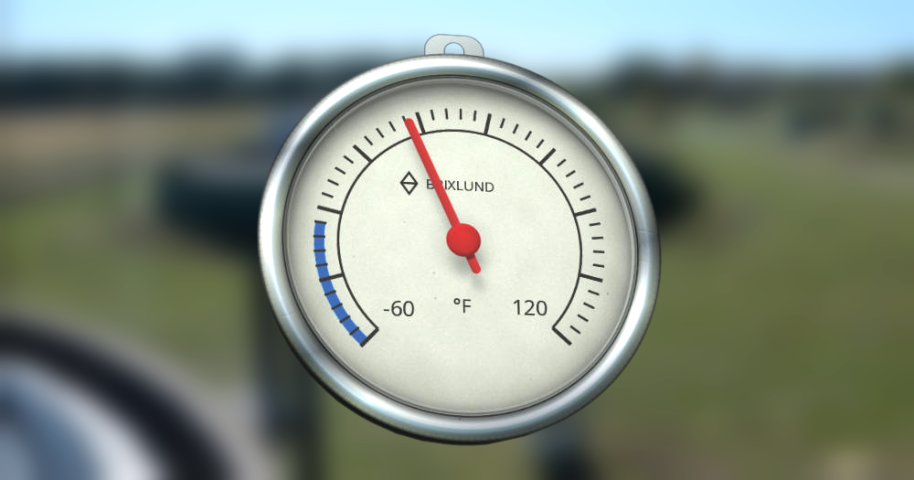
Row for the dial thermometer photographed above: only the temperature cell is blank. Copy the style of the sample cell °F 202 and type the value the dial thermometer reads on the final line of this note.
°F 16
